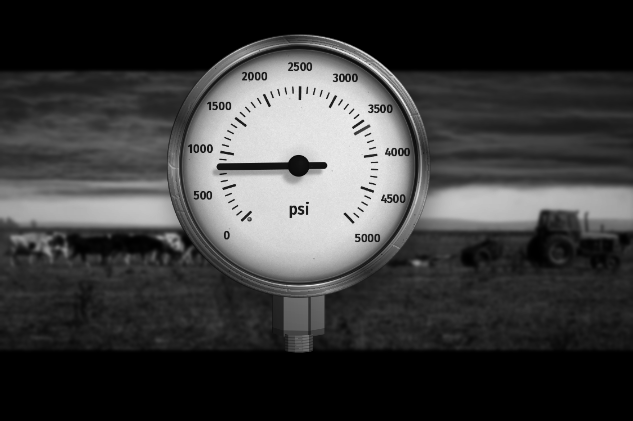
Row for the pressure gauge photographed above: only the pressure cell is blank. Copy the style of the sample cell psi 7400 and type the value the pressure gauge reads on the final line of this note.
psi 800
